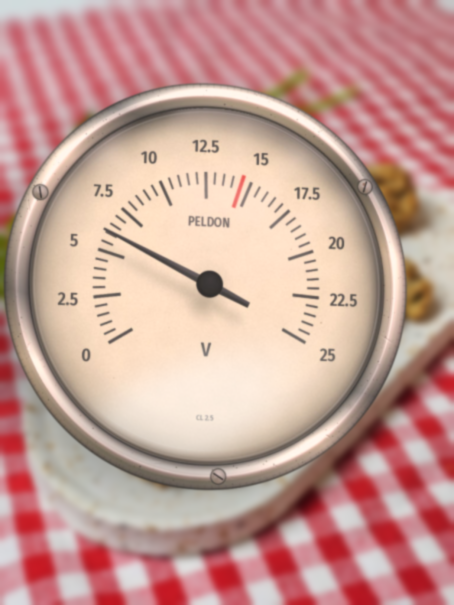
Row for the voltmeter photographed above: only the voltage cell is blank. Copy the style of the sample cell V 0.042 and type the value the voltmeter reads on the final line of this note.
V 6
